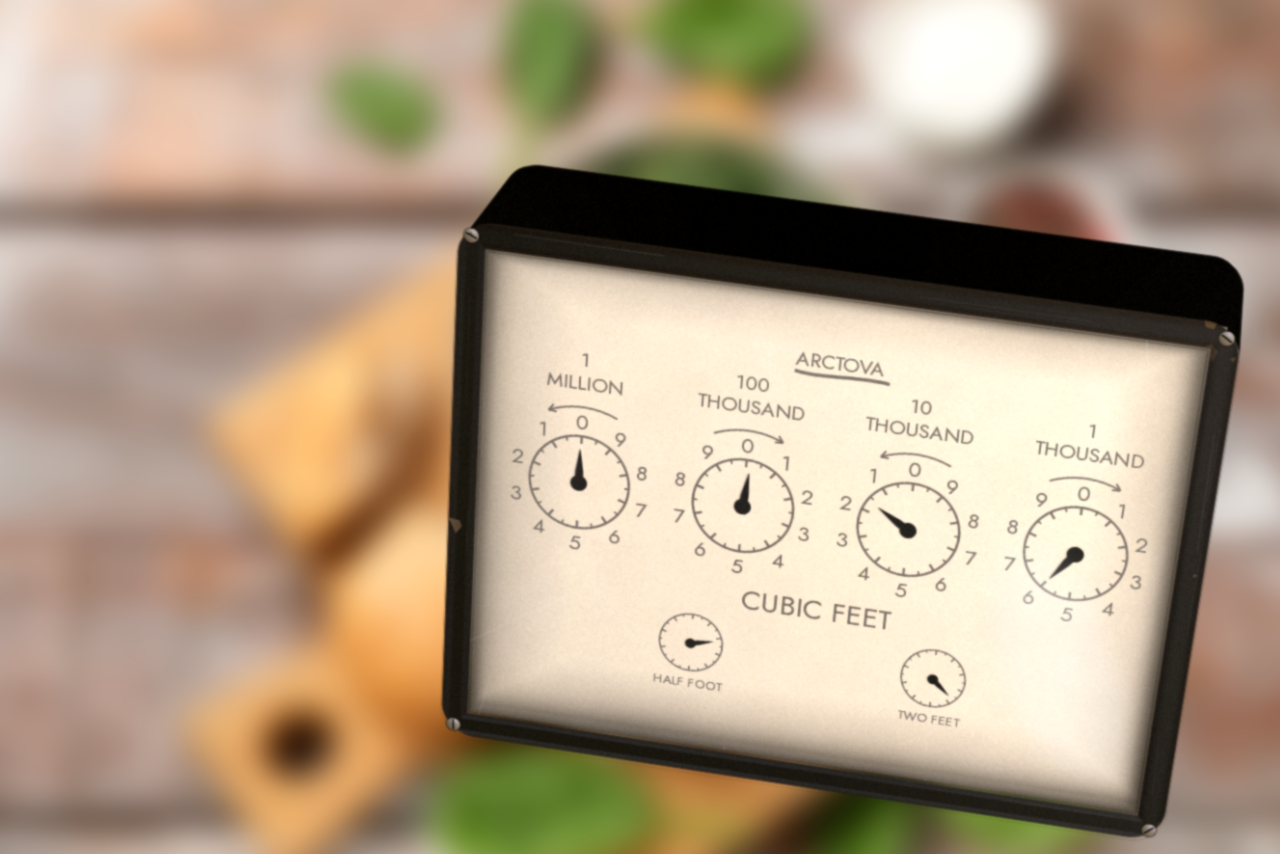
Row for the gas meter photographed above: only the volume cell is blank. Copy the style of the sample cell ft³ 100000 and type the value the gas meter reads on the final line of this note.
ft³ 1600
